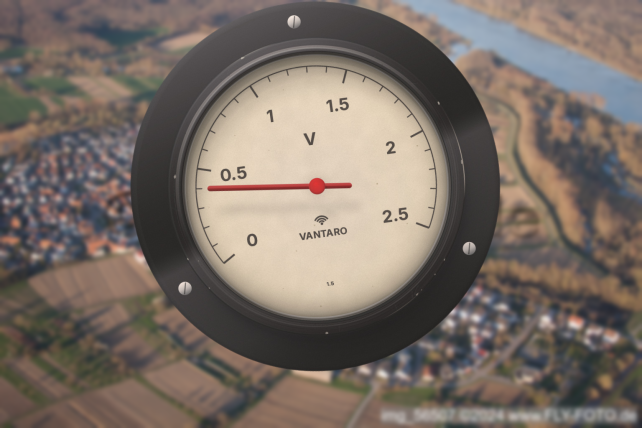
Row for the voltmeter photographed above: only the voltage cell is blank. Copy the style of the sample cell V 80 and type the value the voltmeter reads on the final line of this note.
V 0.4
